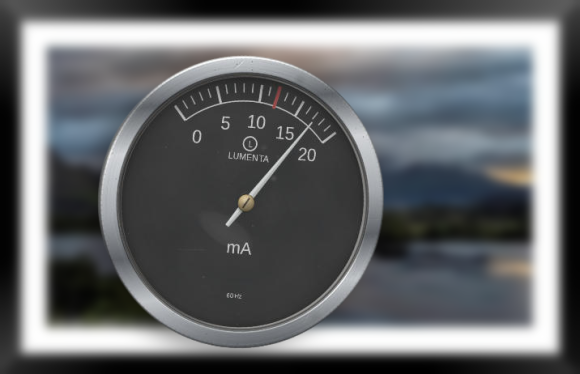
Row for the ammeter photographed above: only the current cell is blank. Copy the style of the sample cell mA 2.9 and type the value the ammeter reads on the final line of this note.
mA 17
